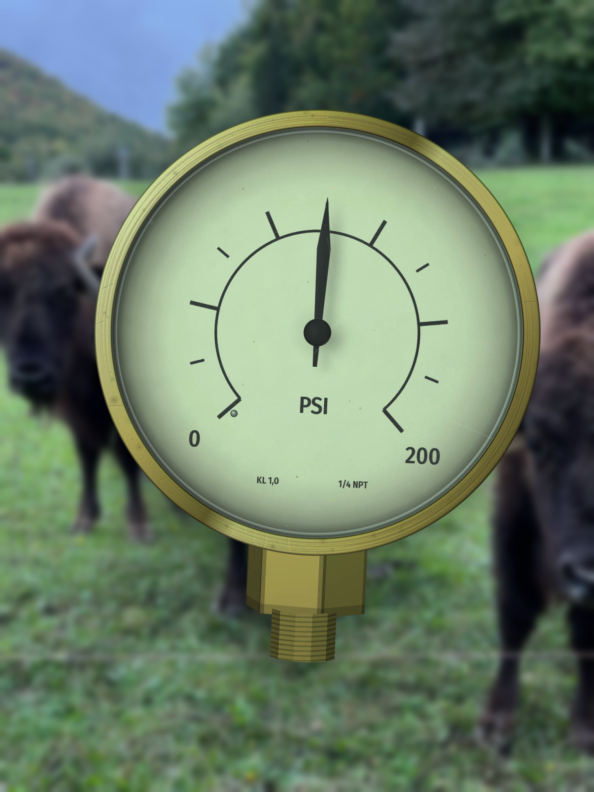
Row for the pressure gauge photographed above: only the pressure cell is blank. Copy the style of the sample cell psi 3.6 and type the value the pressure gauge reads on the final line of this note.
psi 100
